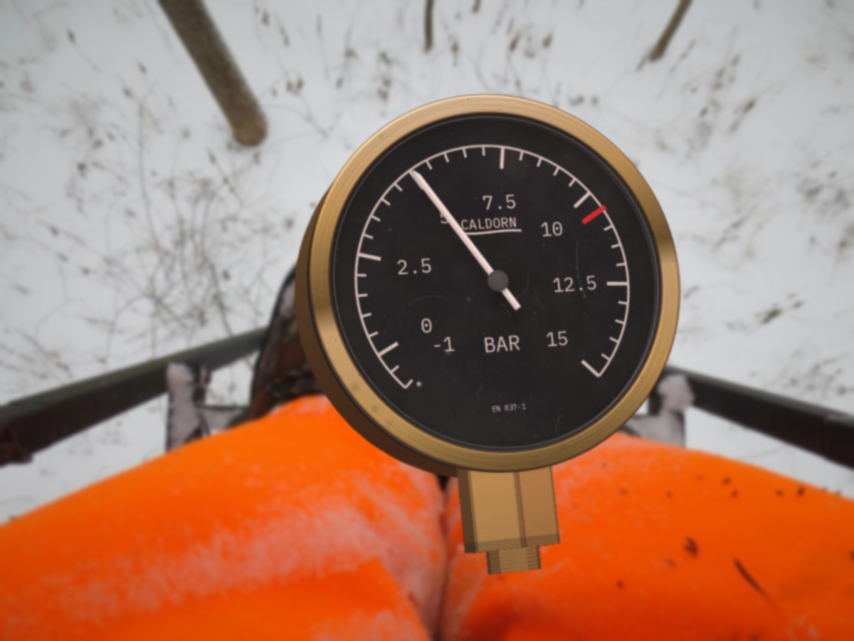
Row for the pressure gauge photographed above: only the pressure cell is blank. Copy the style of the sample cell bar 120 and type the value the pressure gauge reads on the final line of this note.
bar 5
